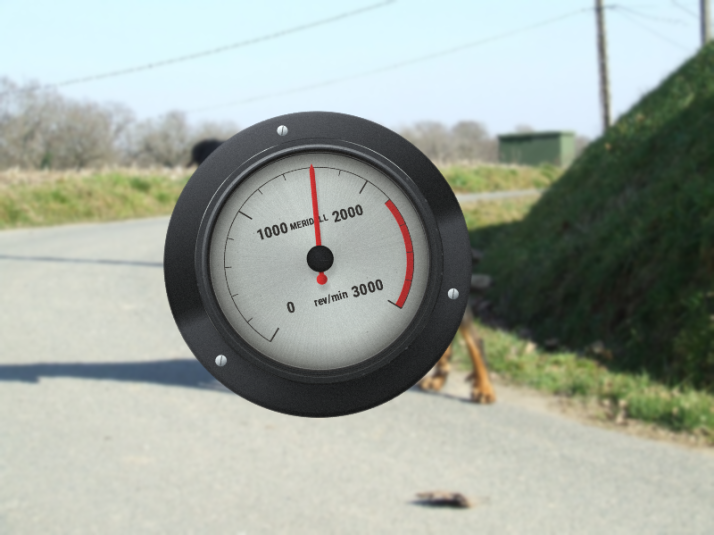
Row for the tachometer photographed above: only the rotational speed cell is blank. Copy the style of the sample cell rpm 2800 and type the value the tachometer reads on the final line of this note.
rpm 1600
